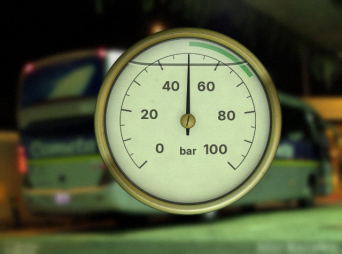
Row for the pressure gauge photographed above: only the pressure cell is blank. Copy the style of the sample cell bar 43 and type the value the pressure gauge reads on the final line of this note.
bar 50
